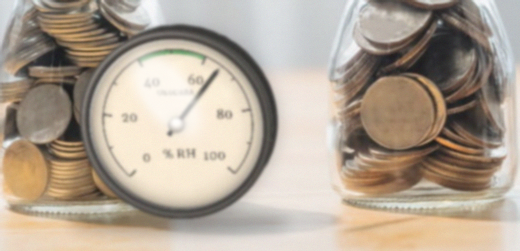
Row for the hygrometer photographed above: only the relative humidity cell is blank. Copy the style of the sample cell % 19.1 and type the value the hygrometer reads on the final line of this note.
% 65
